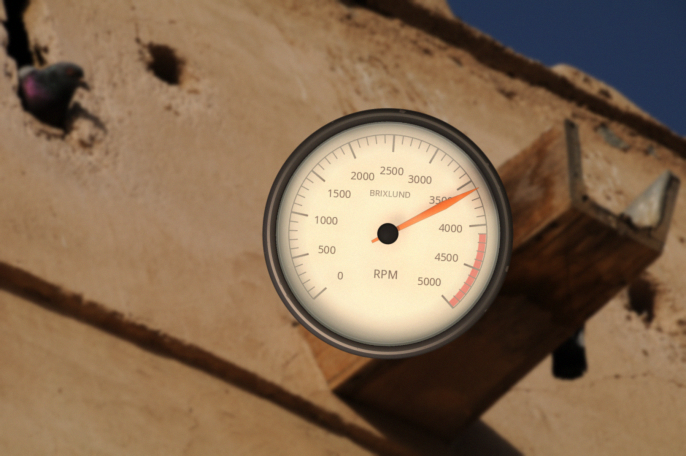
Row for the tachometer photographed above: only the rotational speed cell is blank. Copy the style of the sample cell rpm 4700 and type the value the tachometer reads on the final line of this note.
rpm 3600
